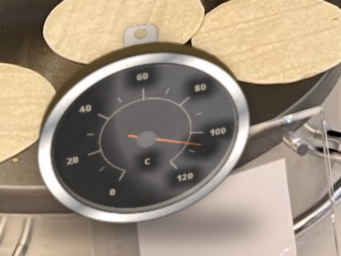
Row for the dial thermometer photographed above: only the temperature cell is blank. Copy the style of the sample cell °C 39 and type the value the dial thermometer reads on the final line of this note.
°C 105
